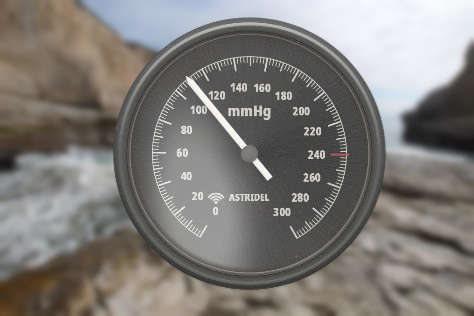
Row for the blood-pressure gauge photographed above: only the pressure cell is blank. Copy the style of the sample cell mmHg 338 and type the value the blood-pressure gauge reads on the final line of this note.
mmHg 110
